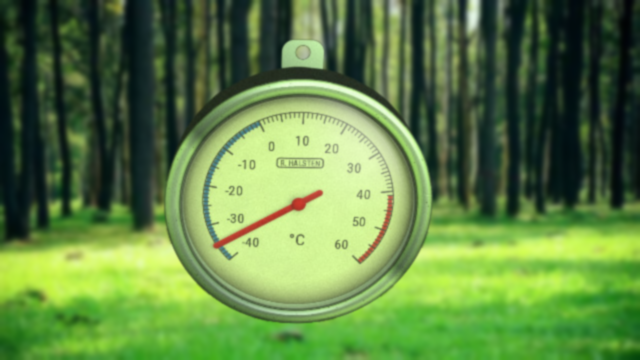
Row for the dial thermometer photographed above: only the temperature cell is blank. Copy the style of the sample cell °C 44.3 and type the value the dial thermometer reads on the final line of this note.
°C -35
